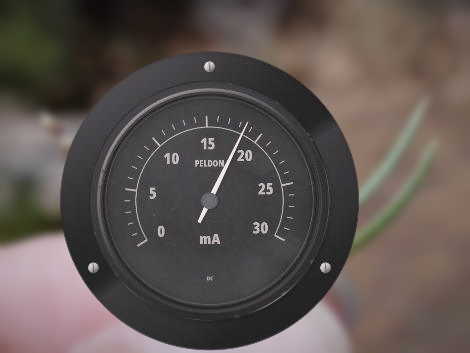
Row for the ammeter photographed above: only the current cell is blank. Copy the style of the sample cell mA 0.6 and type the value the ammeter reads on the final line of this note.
mA 18.5
